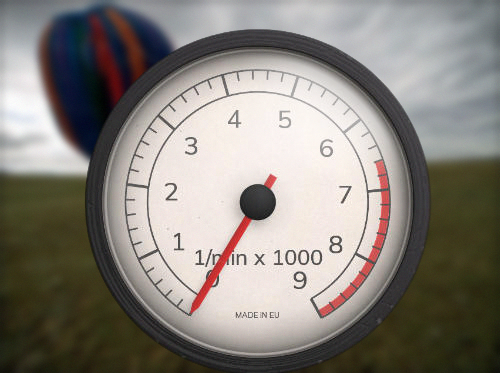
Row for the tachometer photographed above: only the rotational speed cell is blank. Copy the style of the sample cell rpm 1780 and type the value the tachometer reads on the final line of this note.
rpm 0
